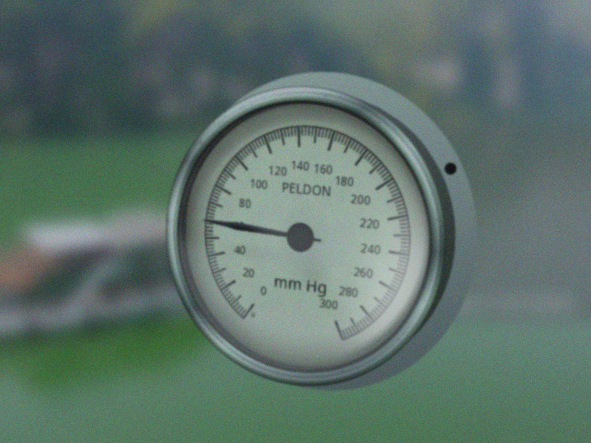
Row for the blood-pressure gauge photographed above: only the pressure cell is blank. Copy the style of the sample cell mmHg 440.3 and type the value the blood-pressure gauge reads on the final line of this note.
mmHg 60
